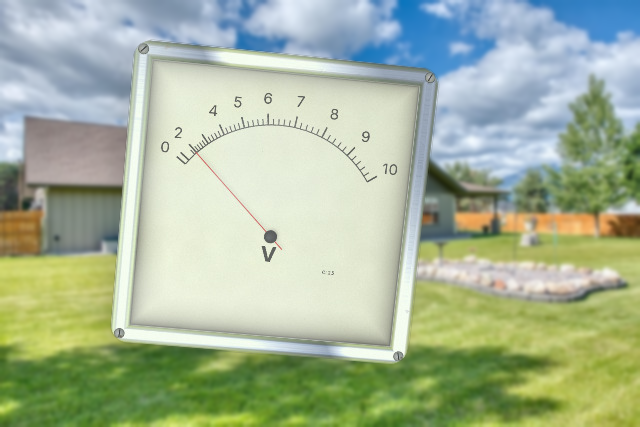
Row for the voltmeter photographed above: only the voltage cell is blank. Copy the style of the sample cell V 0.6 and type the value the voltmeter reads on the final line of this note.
V 2
